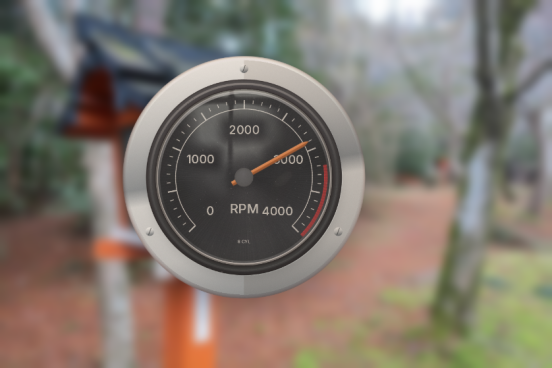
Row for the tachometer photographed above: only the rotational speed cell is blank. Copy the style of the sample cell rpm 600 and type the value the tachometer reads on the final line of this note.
rpm 2900
